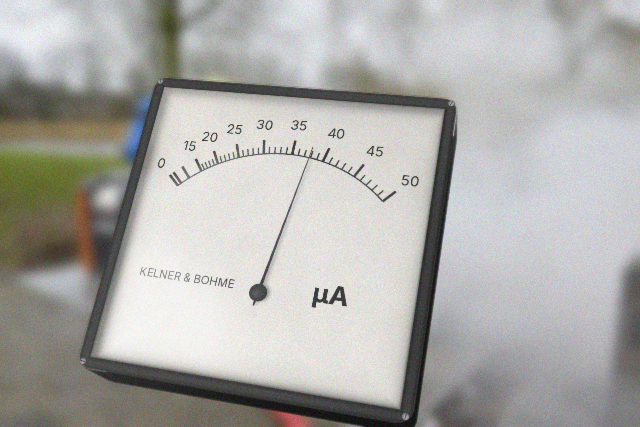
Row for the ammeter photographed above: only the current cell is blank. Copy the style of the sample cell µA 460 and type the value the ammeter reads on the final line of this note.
µA 38
